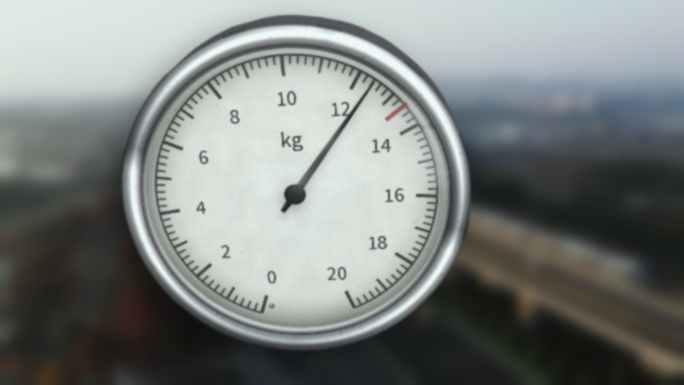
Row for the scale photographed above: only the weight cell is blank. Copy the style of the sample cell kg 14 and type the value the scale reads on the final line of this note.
kg 12.4
